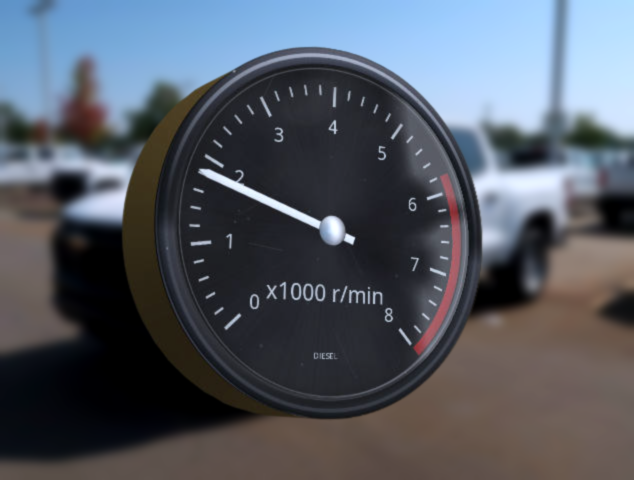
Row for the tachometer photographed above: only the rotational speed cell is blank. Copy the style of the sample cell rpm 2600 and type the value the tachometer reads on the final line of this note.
rpm 1800
